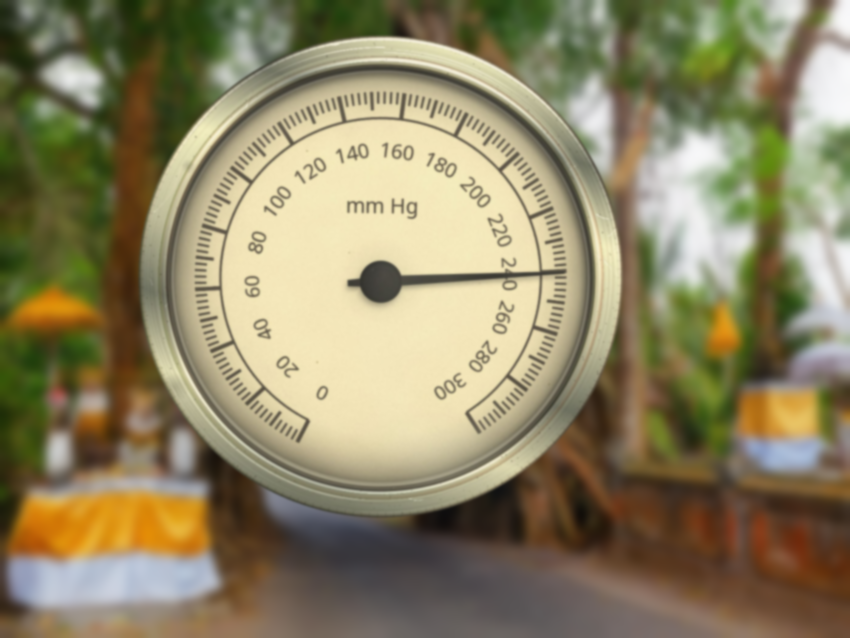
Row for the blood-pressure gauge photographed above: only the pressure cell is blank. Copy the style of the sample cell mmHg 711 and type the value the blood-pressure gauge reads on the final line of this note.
mmHg 240
